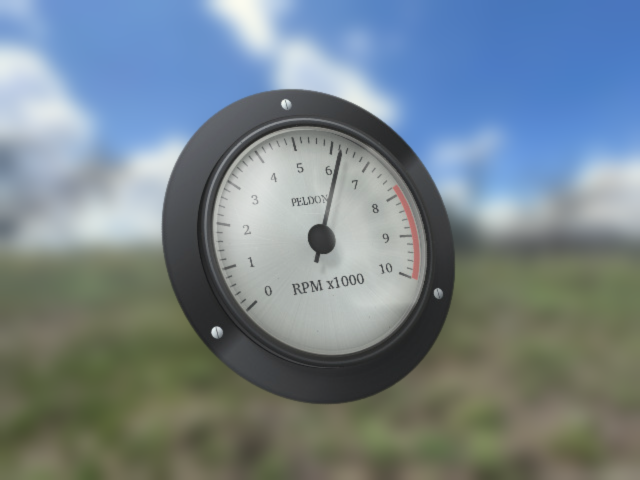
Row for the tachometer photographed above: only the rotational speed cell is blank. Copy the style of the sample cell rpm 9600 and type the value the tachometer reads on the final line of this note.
rpm 6200
